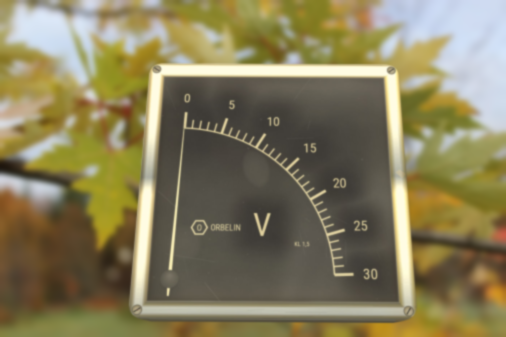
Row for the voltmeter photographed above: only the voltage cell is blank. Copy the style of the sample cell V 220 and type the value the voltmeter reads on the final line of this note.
V 0
